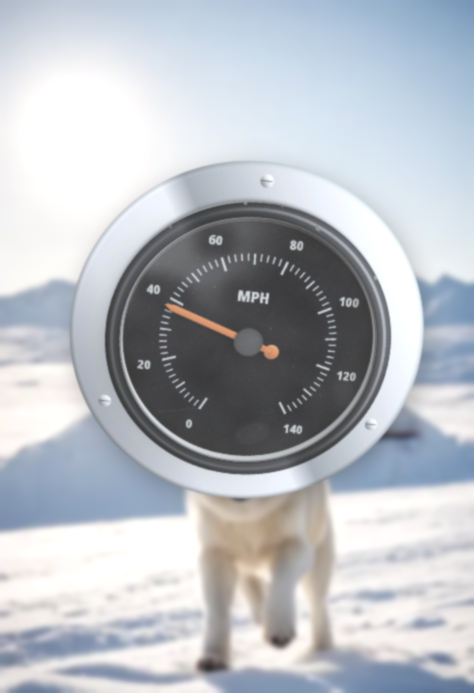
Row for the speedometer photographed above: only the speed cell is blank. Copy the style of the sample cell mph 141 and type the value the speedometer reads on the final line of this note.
mph 38
